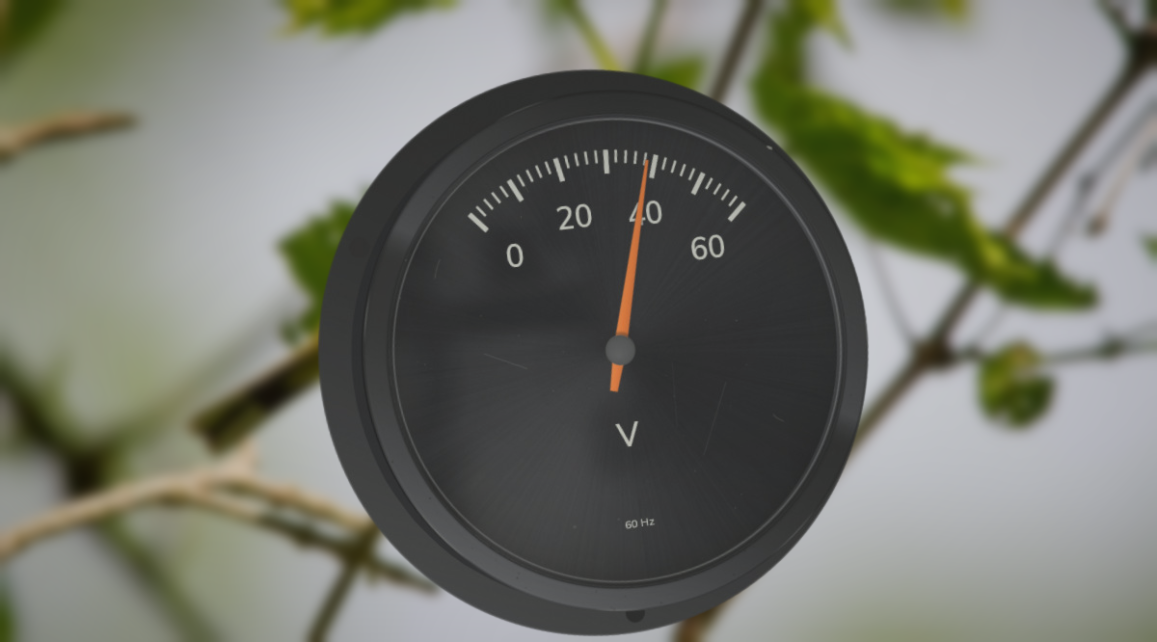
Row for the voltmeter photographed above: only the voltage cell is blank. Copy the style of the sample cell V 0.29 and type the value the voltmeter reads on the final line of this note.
V 38
